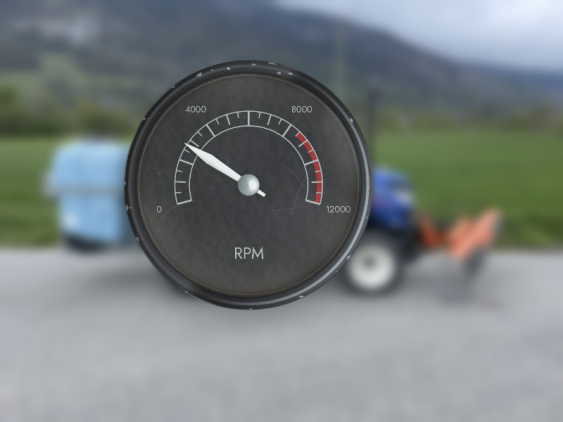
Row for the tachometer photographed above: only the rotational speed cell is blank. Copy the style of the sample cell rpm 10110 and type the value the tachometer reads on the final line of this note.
rpm 2750
